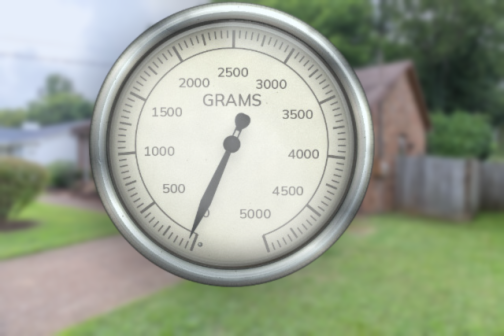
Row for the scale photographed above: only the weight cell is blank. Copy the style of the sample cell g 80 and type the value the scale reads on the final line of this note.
g 50
